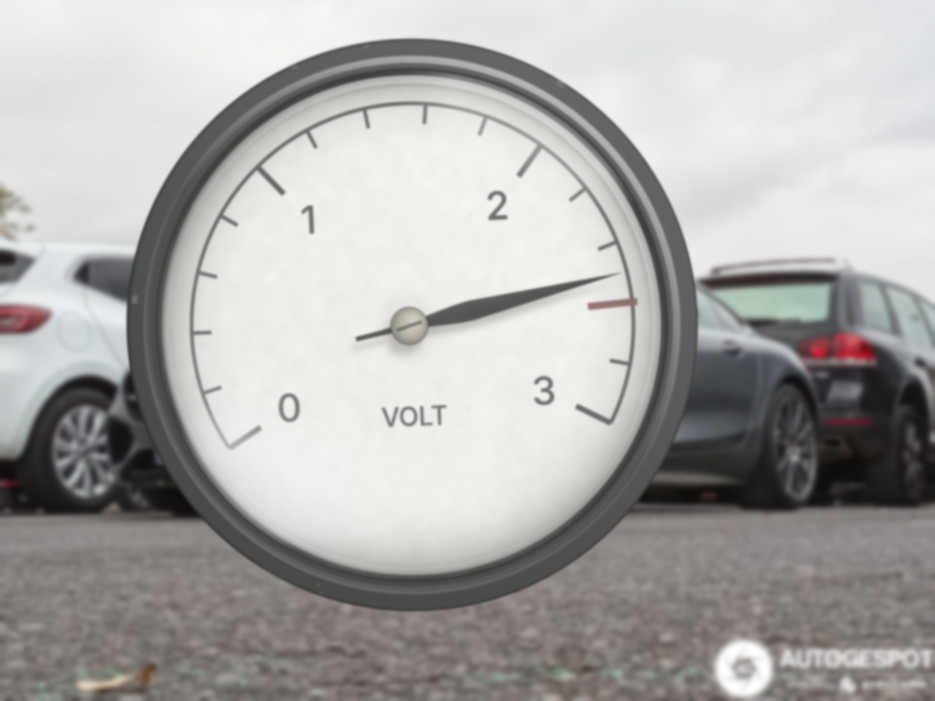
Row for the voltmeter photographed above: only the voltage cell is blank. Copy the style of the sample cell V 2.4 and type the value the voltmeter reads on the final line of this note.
V 2.5
